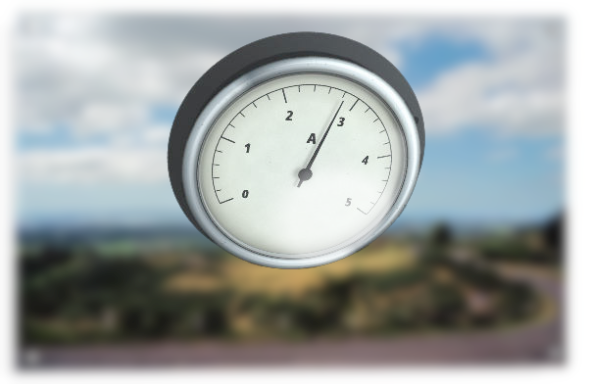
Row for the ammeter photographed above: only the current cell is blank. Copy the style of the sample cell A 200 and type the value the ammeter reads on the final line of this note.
A 2.8
